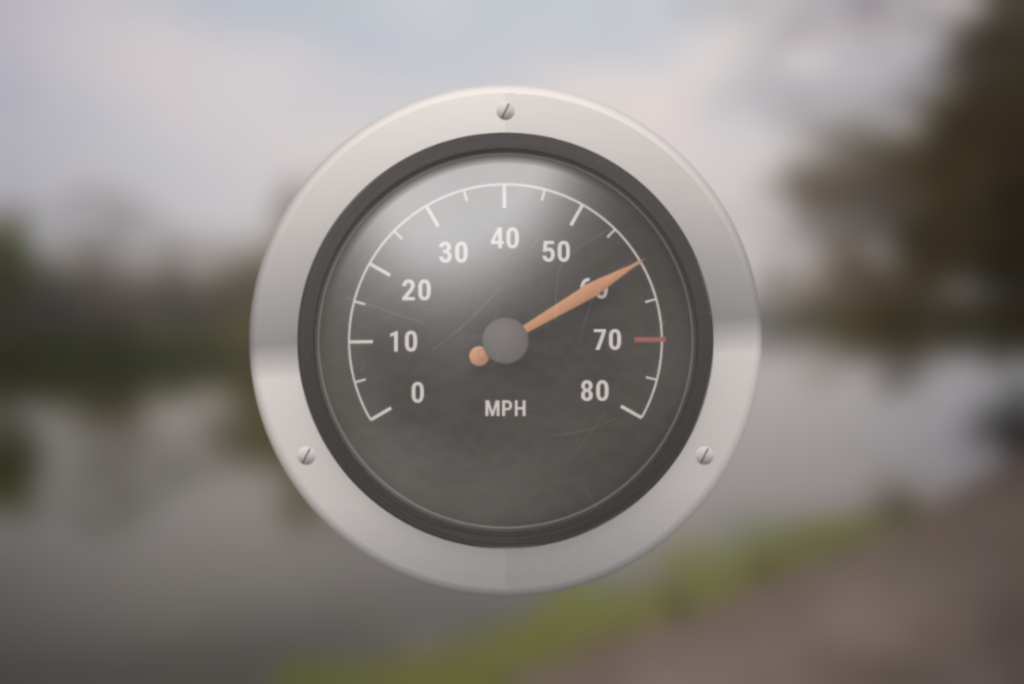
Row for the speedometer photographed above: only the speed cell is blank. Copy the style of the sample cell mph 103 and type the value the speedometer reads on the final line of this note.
mph 60
